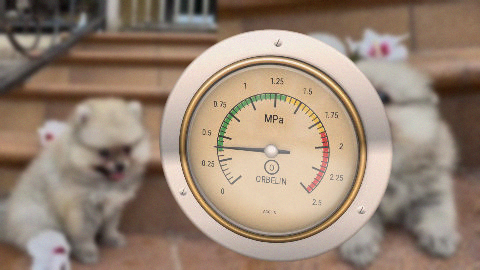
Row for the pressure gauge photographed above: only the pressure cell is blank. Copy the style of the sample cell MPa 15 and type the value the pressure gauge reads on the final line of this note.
MPa 0.4
